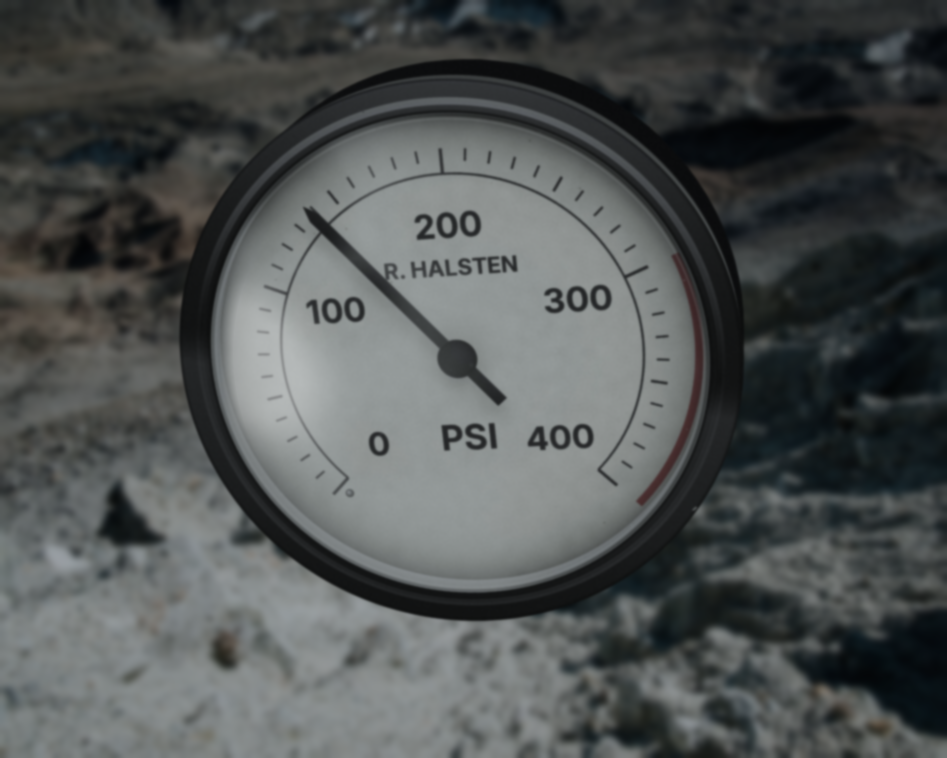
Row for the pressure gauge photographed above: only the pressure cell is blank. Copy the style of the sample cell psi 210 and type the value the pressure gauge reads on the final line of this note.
psi 140
